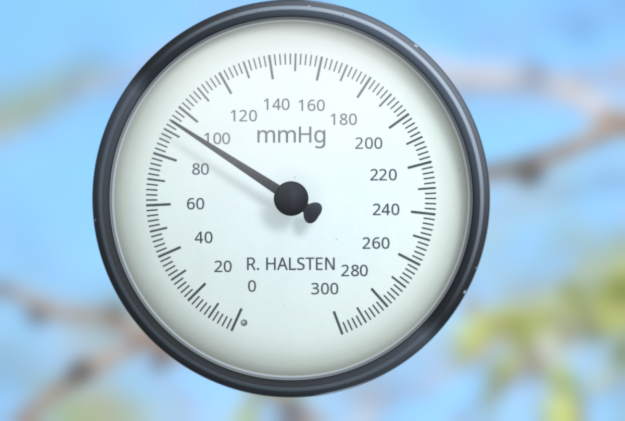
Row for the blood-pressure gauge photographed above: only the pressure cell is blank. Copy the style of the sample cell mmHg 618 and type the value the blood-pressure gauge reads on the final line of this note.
mmHg 94
